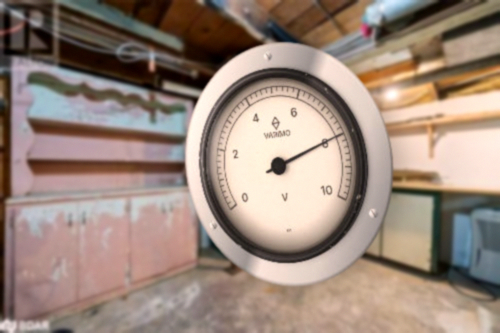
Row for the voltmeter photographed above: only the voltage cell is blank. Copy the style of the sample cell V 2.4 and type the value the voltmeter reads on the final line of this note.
V 8
